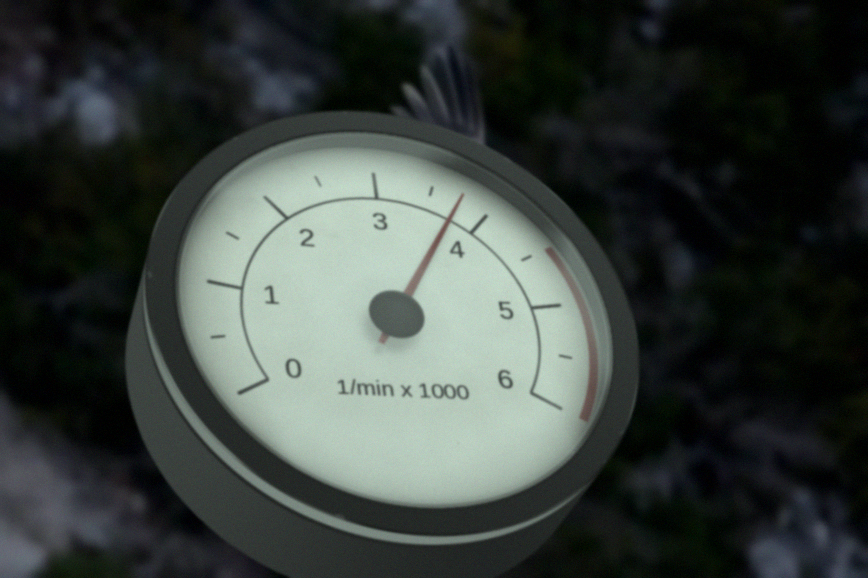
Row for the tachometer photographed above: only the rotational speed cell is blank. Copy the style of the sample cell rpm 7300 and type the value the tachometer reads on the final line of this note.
rpm 3750
